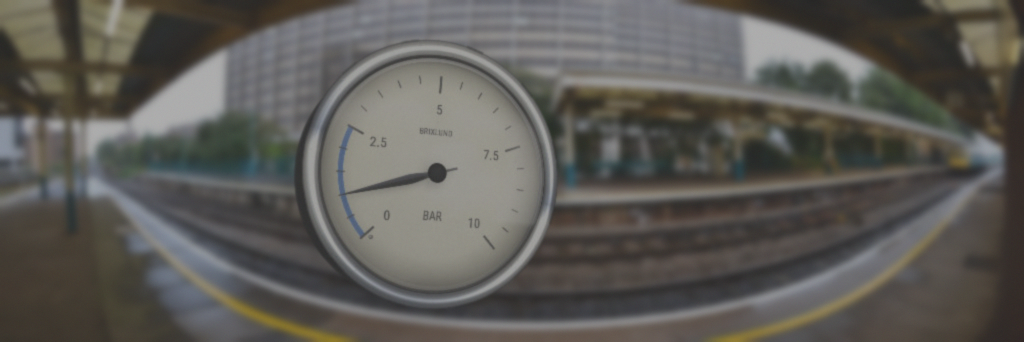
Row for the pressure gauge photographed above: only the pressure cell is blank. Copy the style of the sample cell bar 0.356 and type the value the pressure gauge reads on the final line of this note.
bar 1
